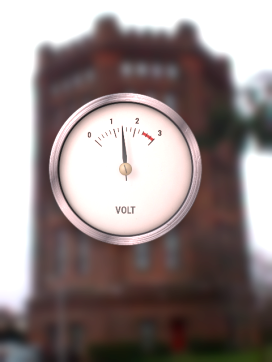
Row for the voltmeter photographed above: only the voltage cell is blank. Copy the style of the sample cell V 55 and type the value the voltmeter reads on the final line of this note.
V 1.4
